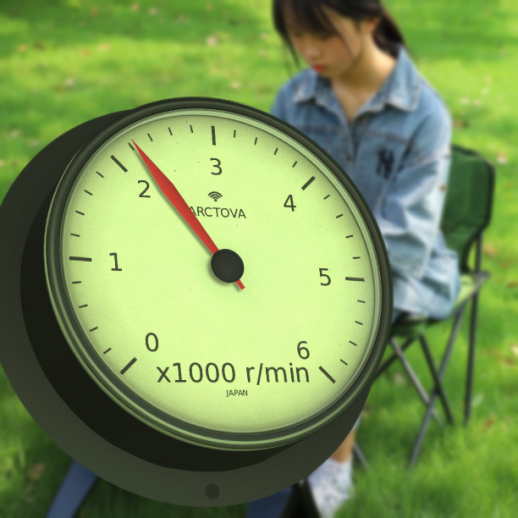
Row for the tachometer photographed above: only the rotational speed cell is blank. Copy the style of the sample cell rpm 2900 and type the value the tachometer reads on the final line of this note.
rpm 2200
